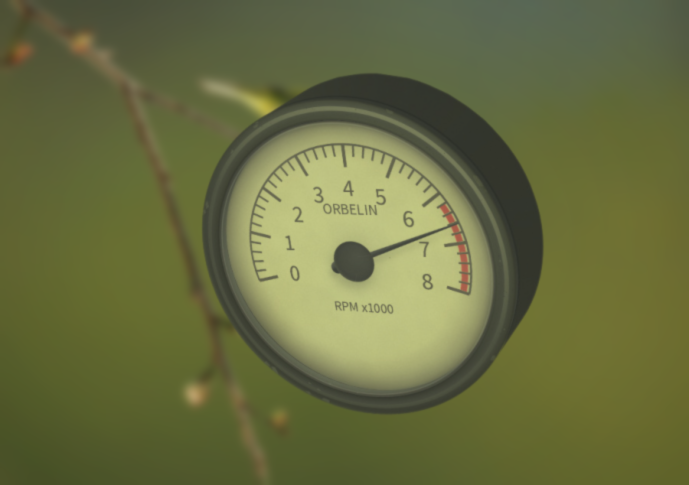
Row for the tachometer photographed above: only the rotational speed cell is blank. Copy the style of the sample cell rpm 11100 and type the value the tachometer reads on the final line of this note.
rpm 6600
